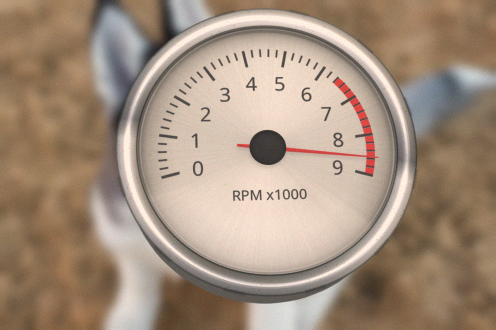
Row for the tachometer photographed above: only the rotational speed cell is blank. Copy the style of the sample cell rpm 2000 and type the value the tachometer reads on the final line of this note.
rpm 8600
